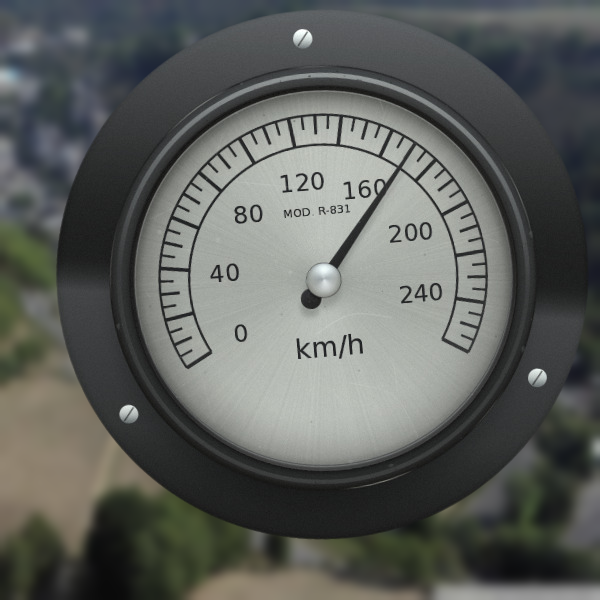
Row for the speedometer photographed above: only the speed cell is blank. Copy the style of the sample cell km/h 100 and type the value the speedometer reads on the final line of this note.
km/h 170
